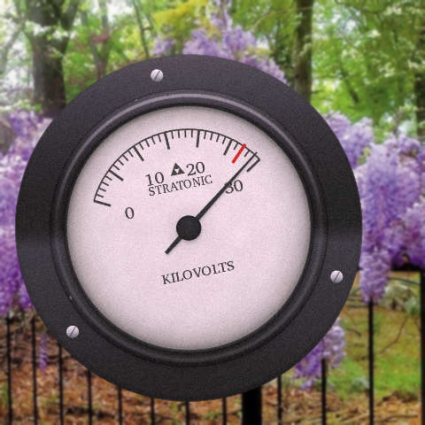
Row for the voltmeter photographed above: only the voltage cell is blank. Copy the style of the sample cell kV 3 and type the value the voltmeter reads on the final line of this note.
kV 29
